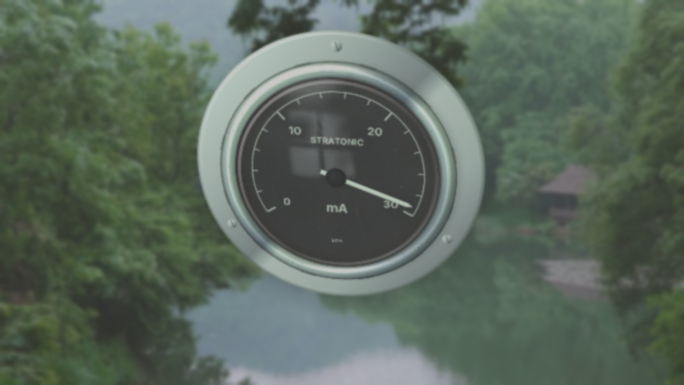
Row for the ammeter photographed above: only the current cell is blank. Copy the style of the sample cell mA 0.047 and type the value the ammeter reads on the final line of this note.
mA 29
